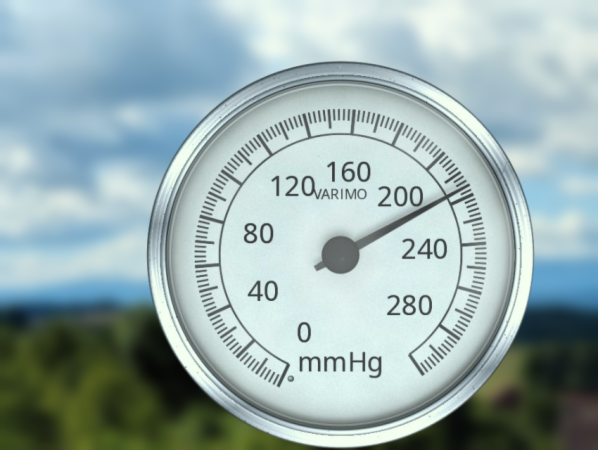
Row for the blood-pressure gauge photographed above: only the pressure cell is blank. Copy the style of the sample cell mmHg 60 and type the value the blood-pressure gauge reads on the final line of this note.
mmHg 216
